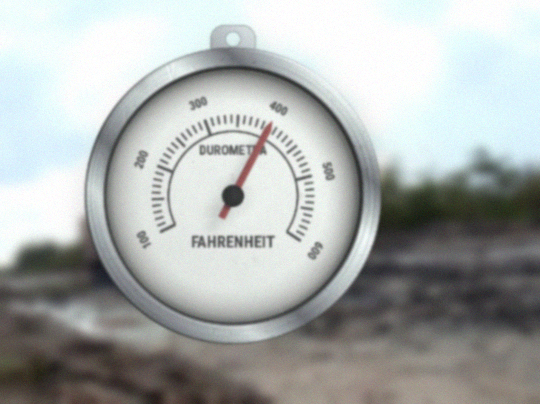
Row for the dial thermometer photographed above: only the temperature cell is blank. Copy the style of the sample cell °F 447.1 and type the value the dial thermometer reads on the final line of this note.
°F 400
